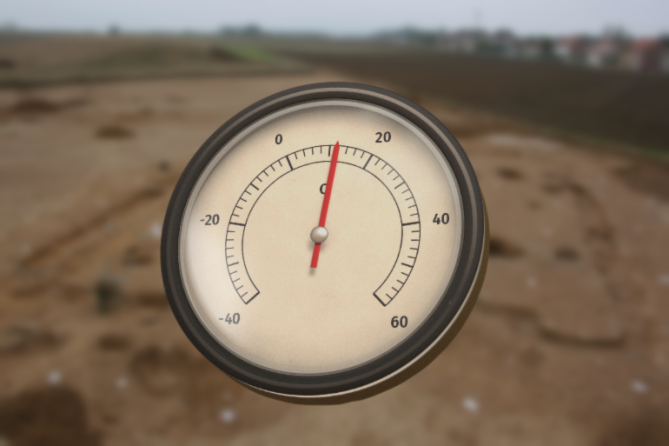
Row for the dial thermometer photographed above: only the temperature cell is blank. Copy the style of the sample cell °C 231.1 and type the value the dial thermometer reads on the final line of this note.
°C 12
